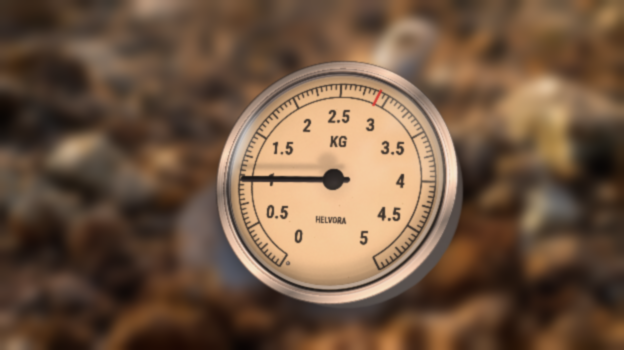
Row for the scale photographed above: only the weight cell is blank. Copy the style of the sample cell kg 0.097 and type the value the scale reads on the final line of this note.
kg 1
